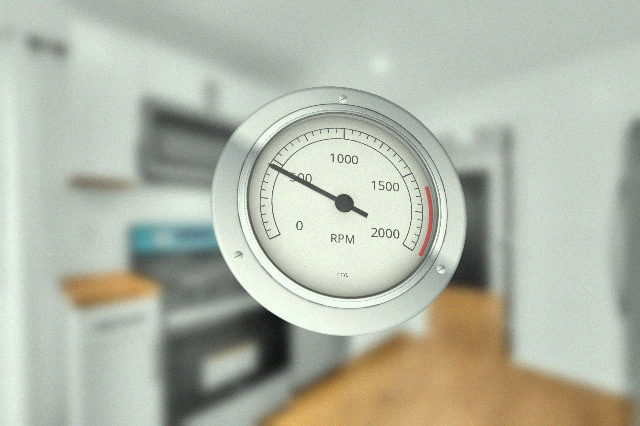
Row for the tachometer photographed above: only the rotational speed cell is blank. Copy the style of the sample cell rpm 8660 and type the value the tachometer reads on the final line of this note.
rpm 450
